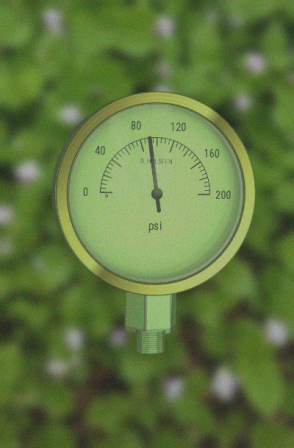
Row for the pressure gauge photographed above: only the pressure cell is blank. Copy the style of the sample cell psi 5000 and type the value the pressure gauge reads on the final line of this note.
psi 90
